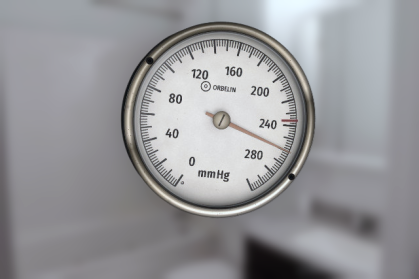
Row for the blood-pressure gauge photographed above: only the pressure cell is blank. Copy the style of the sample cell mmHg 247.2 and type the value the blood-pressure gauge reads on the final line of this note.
mmHg 260
